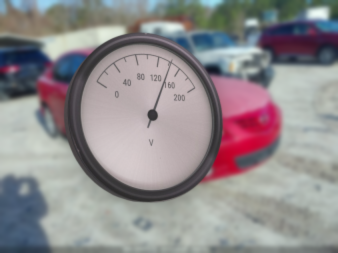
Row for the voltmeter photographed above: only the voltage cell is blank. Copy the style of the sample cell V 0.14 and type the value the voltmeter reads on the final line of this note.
V 140
